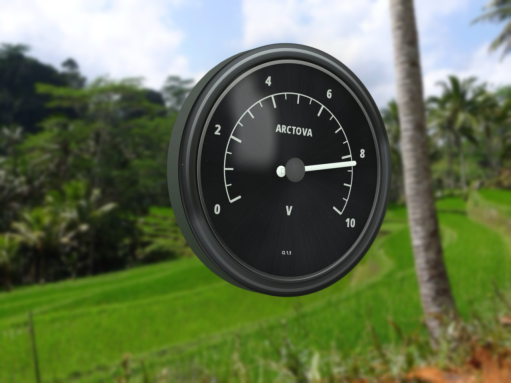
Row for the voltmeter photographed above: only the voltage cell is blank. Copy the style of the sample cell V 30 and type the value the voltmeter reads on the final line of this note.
V 8.25
